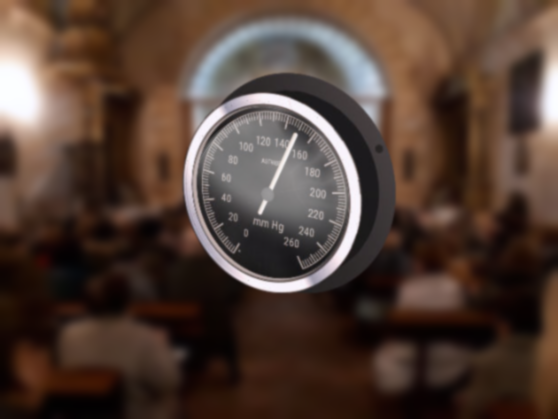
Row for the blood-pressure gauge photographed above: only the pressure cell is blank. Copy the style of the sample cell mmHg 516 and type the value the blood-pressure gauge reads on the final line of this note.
mmHg 150
